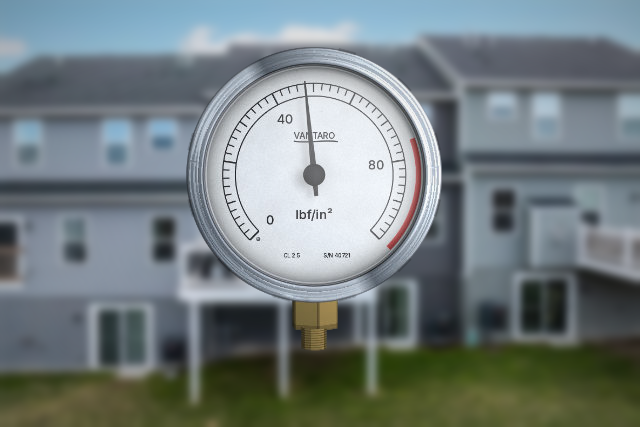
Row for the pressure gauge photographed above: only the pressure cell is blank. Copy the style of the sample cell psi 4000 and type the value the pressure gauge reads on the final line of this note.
psi 48
